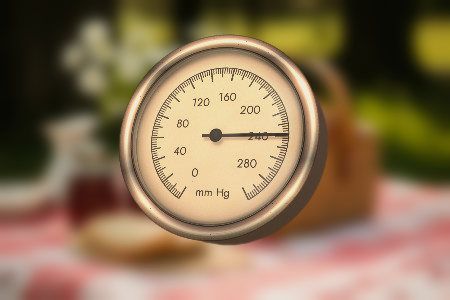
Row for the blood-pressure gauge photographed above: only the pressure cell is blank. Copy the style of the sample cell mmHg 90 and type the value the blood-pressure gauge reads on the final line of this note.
mmHg 240
